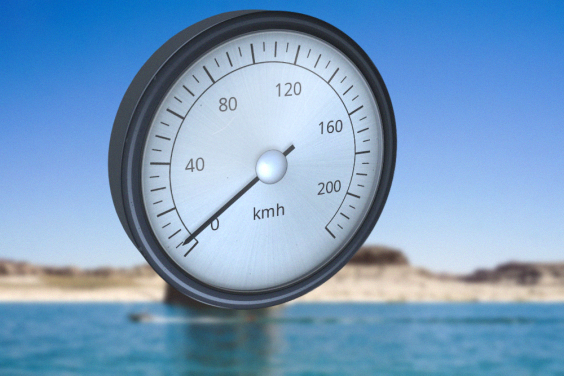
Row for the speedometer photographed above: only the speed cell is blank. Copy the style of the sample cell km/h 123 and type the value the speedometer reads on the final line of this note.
km/h 5
